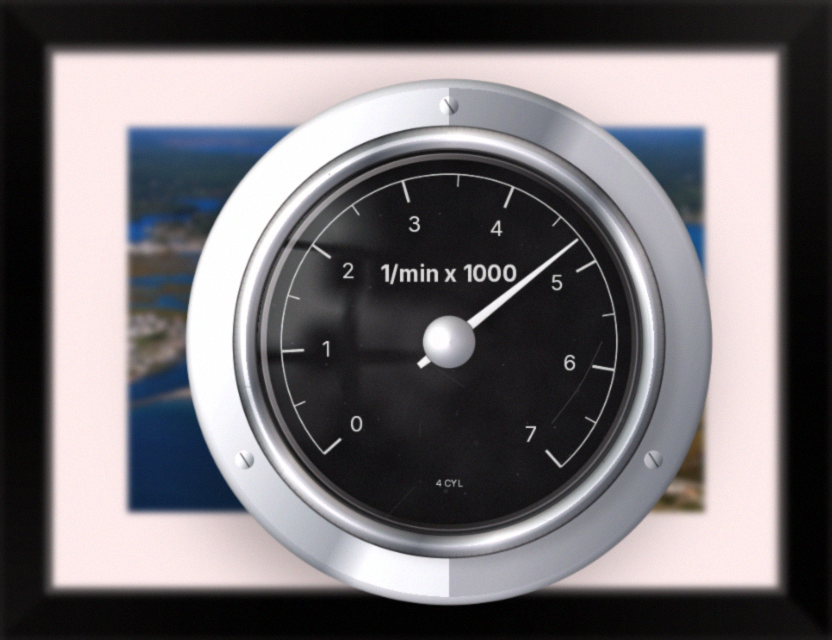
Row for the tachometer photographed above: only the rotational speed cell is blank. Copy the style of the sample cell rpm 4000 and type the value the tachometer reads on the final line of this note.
rpm 4750
